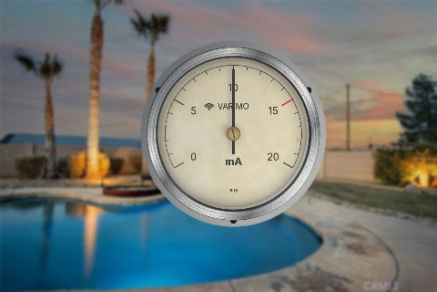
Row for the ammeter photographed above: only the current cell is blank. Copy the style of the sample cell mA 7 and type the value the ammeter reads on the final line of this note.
mA 10
